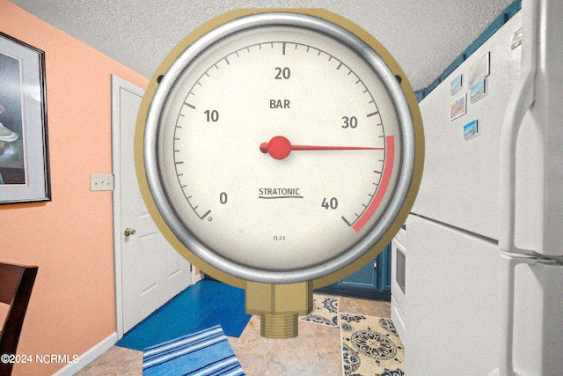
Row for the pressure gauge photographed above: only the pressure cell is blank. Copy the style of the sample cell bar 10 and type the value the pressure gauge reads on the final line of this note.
bar 33
